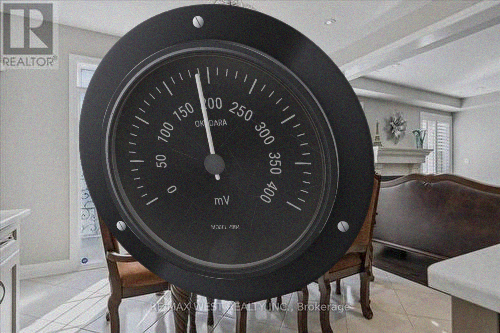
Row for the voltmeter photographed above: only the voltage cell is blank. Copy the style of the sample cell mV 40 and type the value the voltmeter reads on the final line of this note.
mV 190
